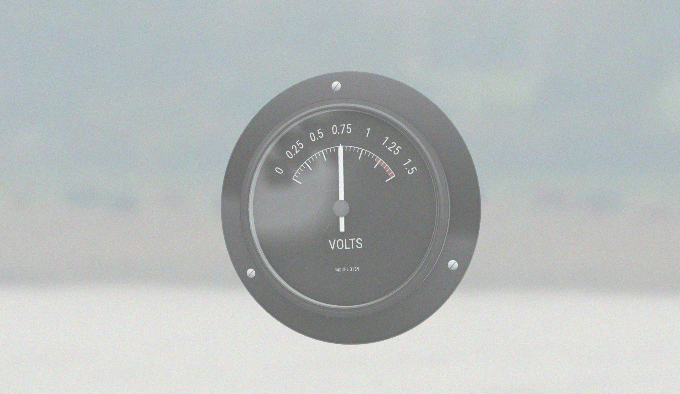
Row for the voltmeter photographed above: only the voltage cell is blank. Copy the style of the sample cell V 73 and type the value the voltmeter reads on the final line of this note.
V 0.75
